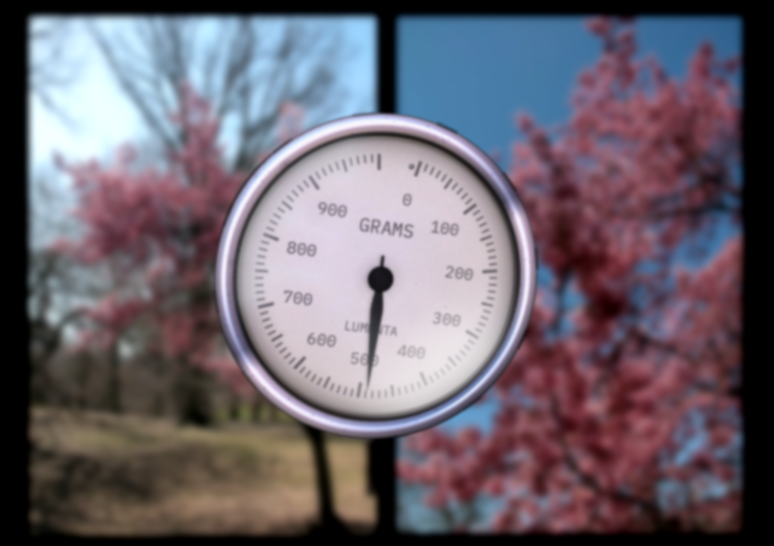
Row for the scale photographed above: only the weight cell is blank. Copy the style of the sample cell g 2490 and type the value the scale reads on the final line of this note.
g 490
